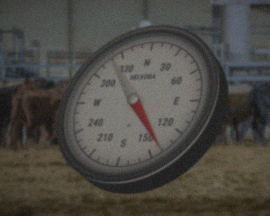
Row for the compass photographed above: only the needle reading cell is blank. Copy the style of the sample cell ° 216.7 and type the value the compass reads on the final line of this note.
° 140
